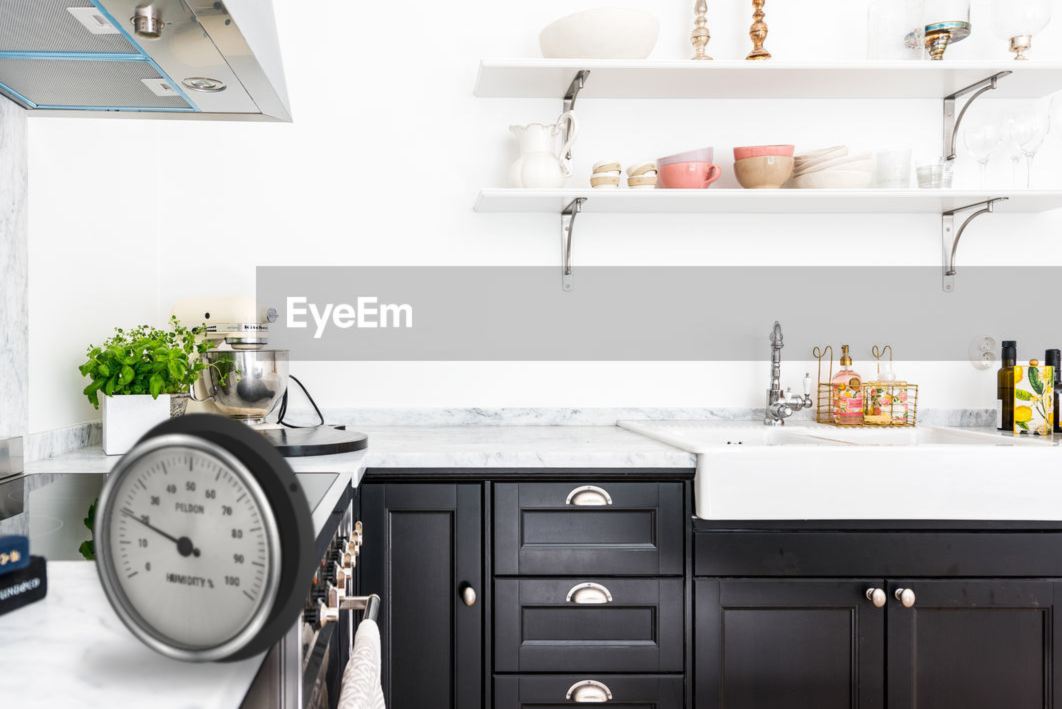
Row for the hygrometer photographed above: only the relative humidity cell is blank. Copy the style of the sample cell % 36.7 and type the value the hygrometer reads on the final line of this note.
% 20
